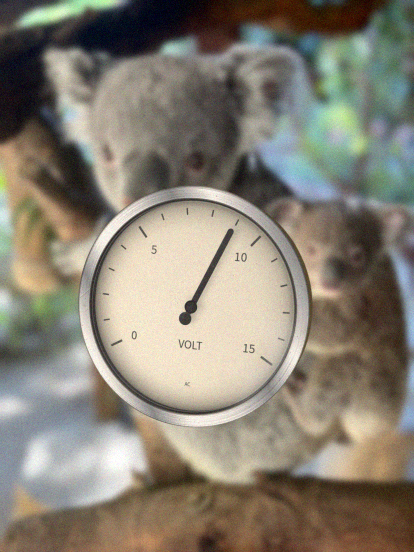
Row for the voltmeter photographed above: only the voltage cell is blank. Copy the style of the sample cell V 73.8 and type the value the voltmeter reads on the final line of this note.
V 9
